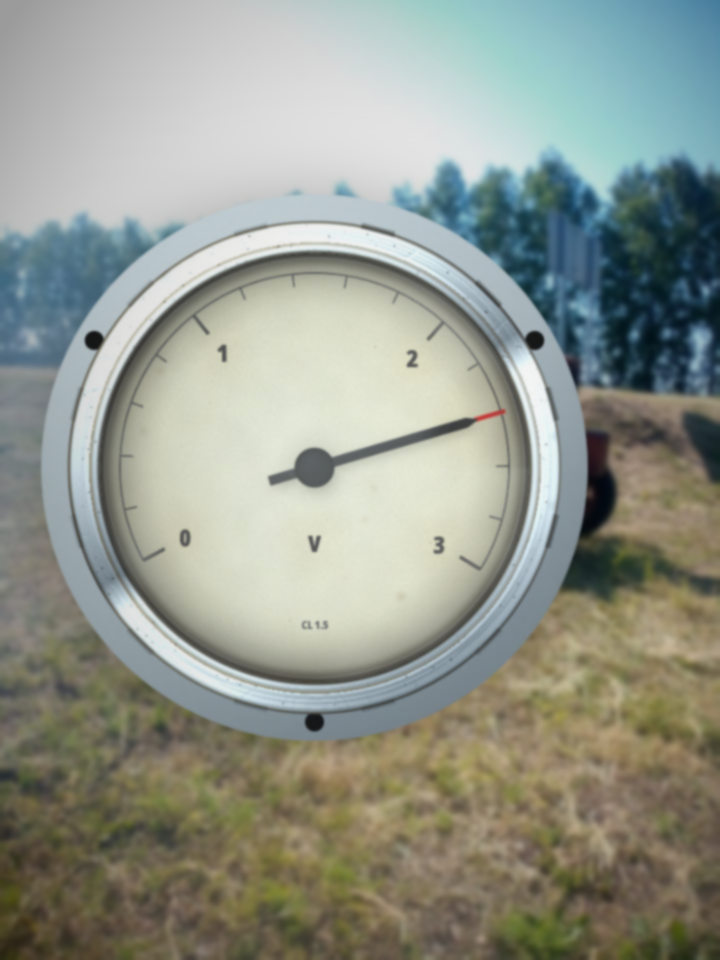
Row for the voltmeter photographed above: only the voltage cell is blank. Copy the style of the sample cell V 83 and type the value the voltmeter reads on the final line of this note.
V 2.4
